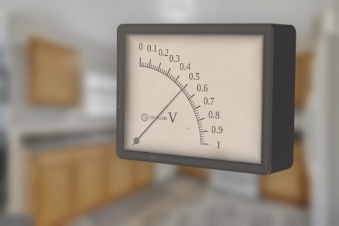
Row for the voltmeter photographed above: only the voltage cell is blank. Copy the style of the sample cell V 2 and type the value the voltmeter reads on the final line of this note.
V 0.5
